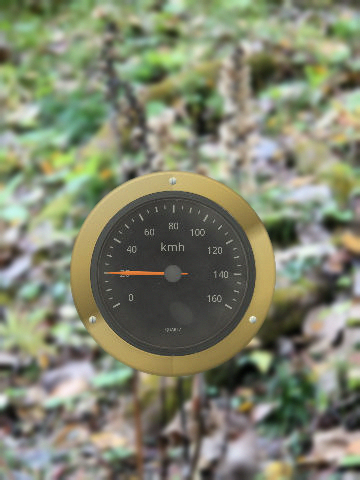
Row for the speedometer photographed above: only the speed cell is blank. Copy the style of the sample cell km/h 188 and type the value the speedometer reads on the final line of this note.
km/h 20
